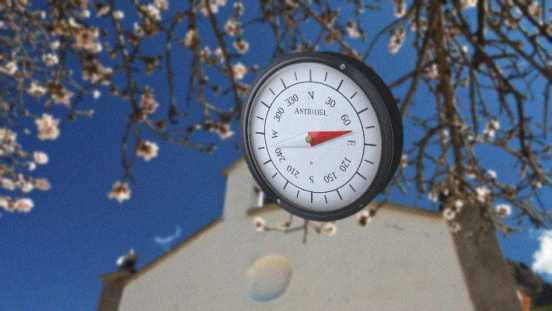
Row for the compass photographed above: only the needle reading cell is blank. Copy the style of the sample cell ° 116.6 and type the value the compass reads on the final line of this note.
° 75
